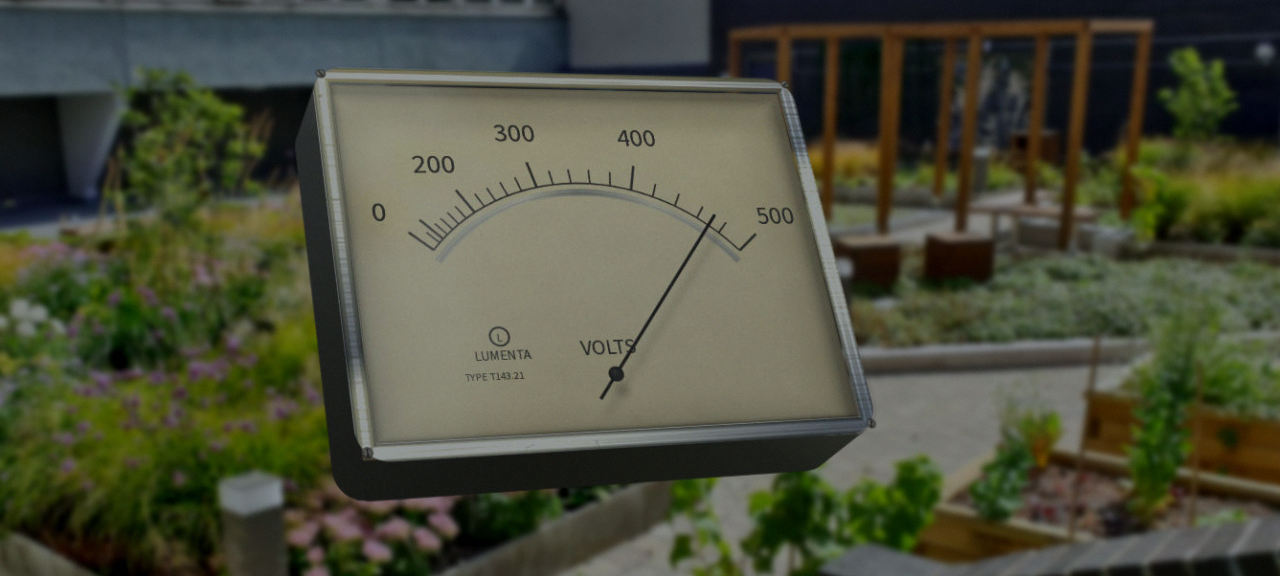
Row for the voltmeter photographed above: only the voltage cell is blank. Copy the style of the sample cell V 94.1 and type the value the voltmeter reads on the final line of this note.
V 470
